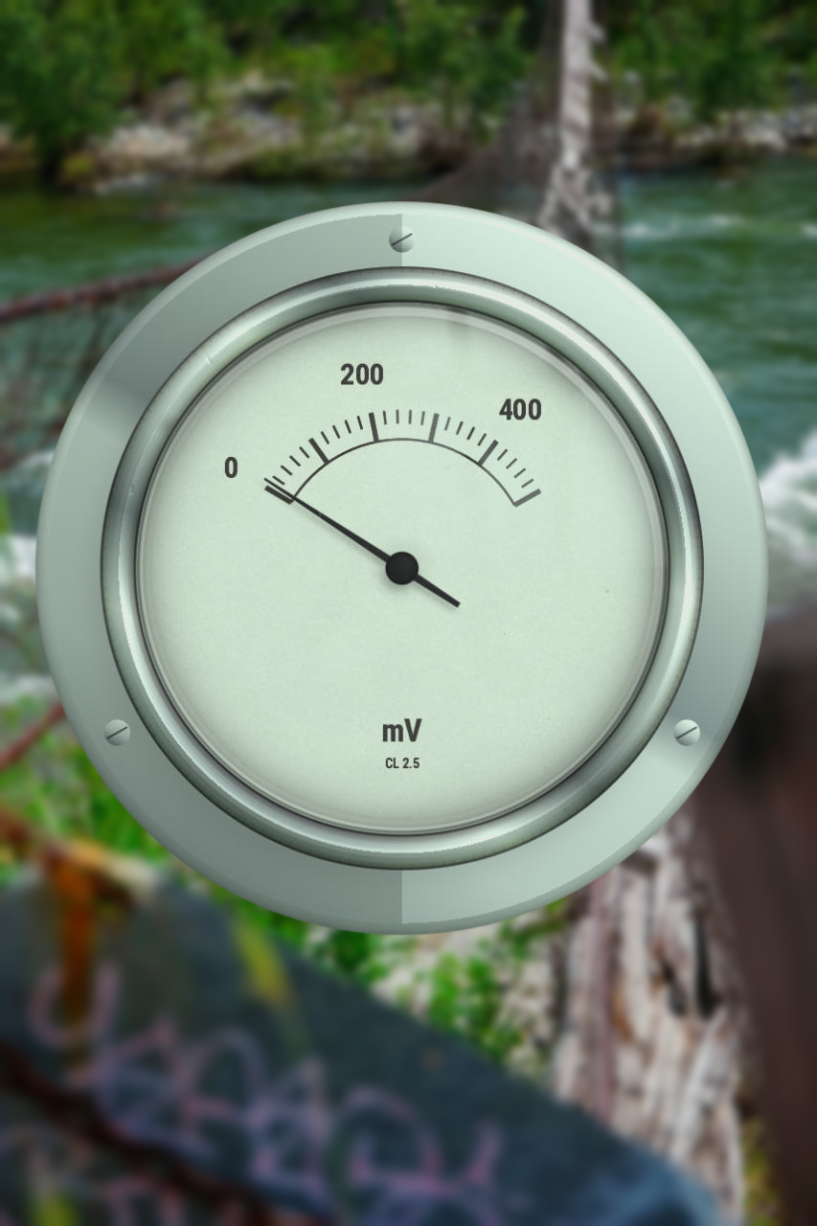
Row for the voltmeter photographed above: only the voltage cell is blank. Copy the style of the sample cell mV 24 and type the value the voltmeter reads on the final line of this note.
mV 10
